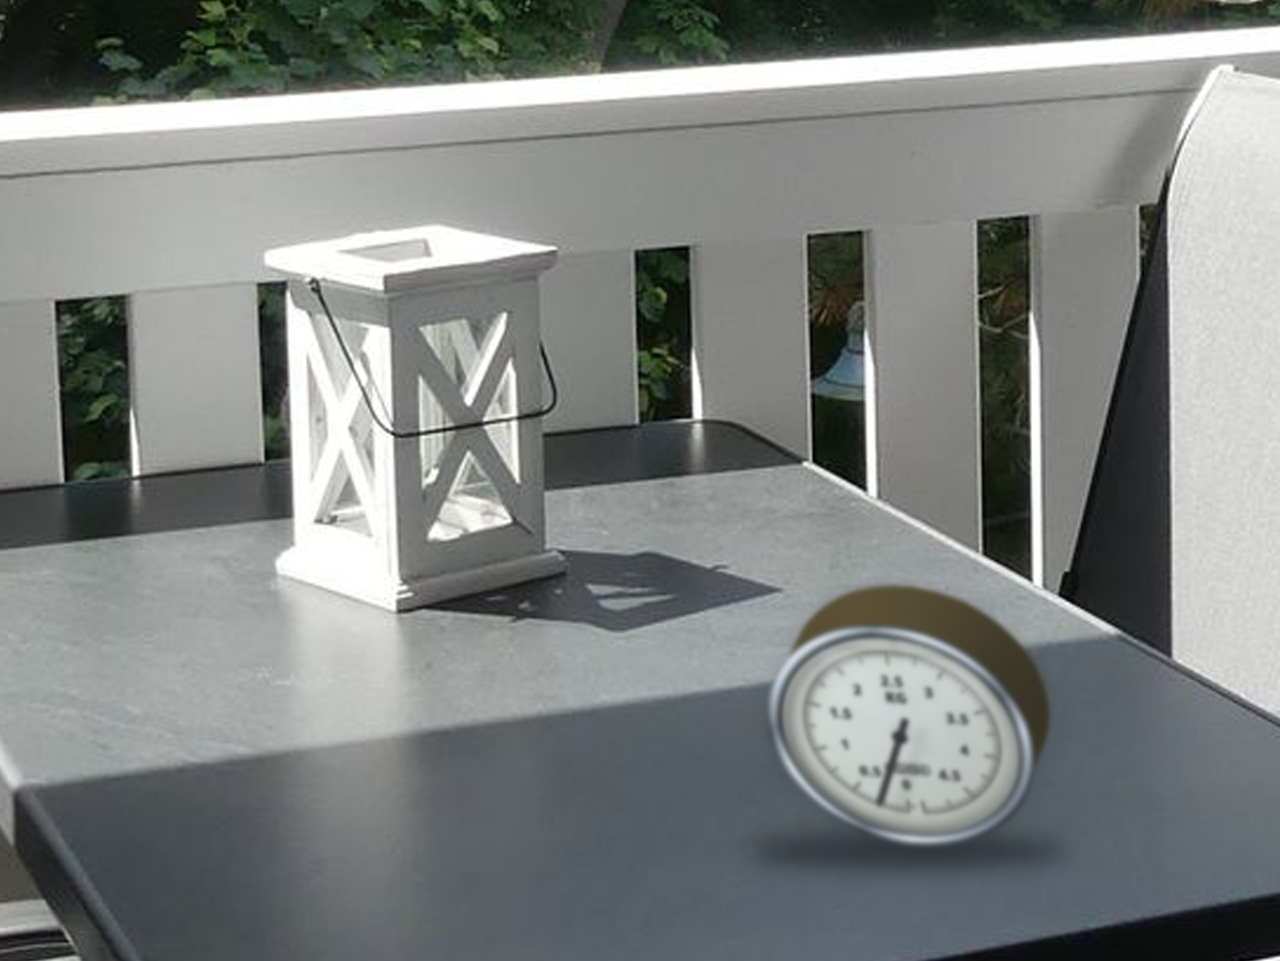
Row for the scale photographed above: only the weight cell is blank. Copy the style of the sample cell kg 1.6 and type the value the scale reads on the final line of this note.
kg 0.25
